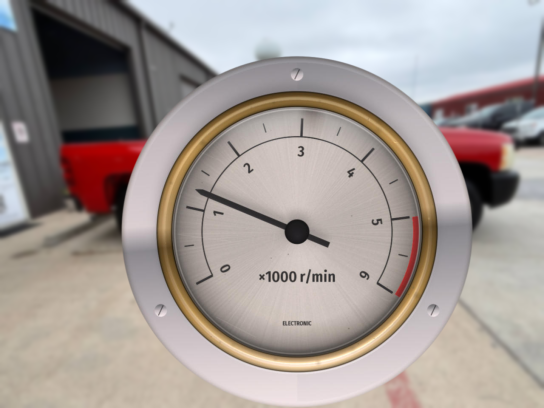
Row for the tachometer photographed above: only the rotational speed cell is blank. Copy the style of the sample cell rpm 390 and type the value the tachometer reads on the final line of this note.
rpm 1250
